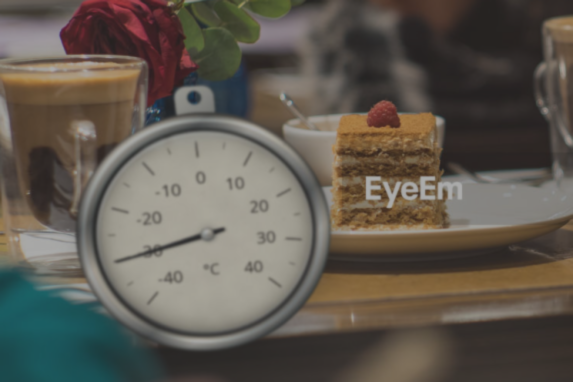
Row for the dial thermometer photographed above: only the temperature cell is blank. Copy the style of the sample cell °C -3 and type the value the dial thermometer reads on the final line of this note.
°C -30
